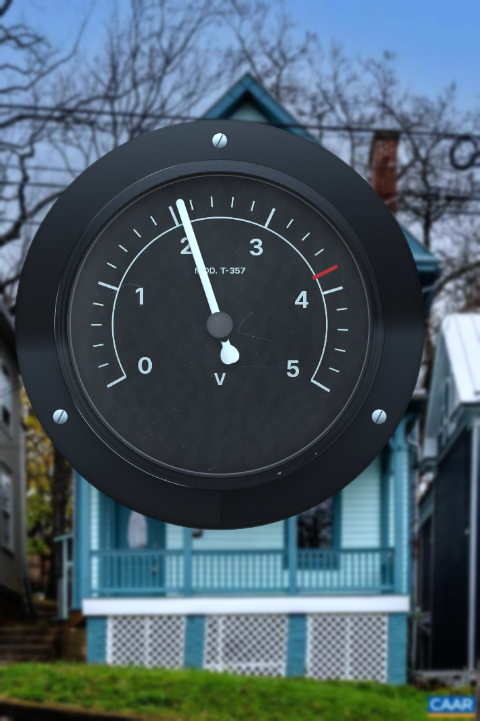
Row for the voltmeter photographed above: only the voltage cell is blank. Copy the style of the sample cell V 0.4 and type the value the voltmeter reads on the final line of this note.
V 2.1
